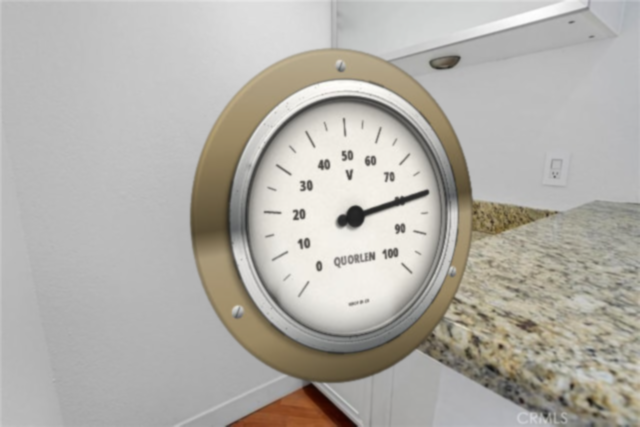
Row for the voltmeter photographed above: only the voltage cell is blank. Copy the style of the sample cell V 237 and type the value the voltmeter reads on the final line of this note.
V 80
